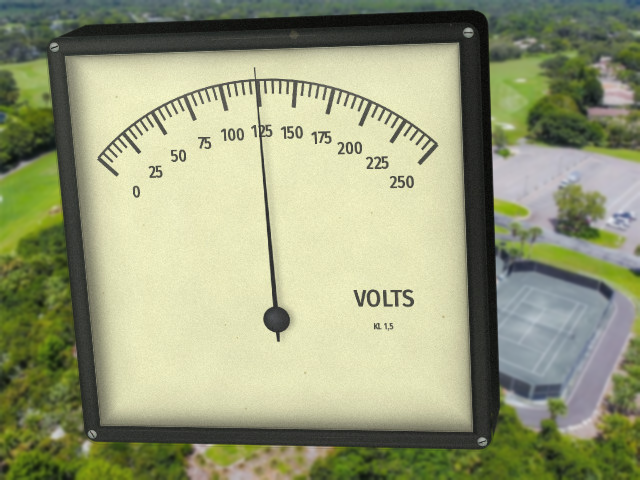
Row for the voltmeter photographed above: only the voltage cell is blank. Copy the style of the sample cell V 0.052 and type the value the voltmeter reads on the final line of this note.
V 125
